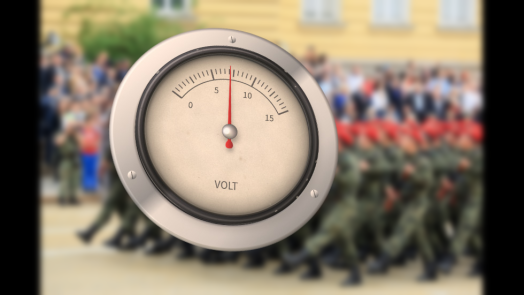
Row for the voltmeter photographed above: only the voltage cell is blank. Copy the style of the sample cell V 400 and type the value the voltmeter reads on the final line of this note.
V 7
